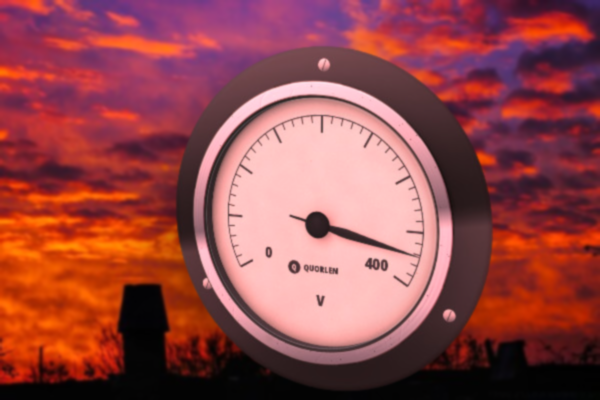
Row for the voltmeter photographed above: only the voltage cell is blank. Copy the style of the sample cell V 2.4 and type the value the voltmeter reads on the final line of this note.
V 370
